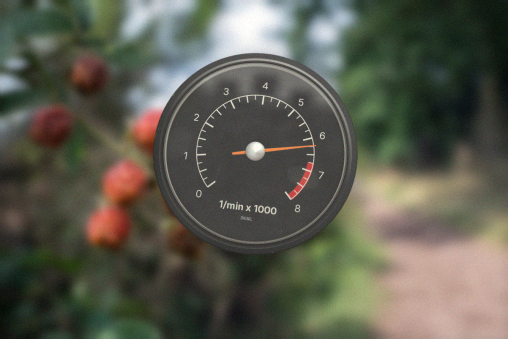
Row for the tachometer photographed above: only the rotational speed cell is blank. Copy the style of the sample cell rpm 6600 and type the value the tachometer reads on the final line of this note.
rpm 6250
